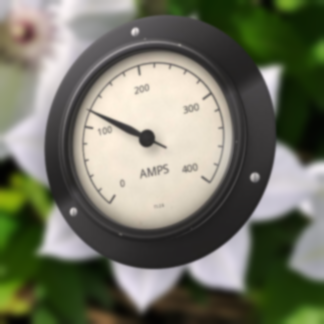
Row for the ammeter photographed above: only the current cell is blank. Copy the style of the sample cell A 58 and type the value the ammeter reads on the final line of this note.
A 120
